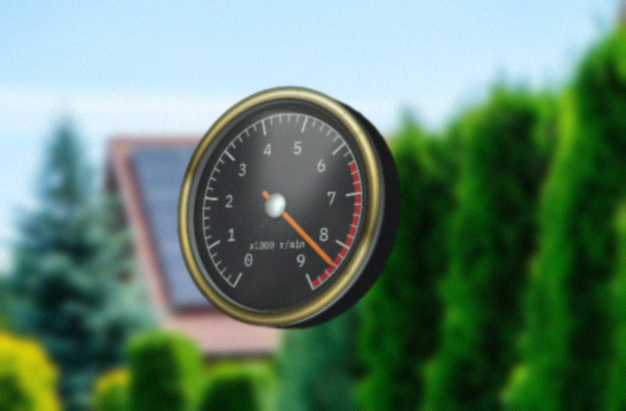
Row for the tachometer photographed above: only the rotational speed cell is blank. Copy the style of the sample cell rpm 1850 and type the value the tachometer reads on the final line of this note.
rpm 8400
